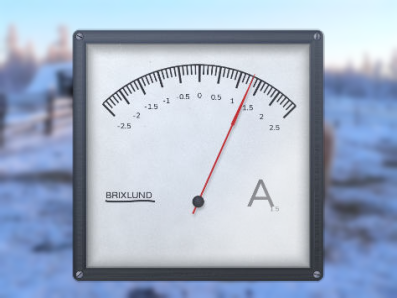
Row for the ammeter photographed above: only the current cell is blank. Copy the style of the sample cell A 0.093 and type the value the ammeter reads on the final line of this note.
A 1.3
